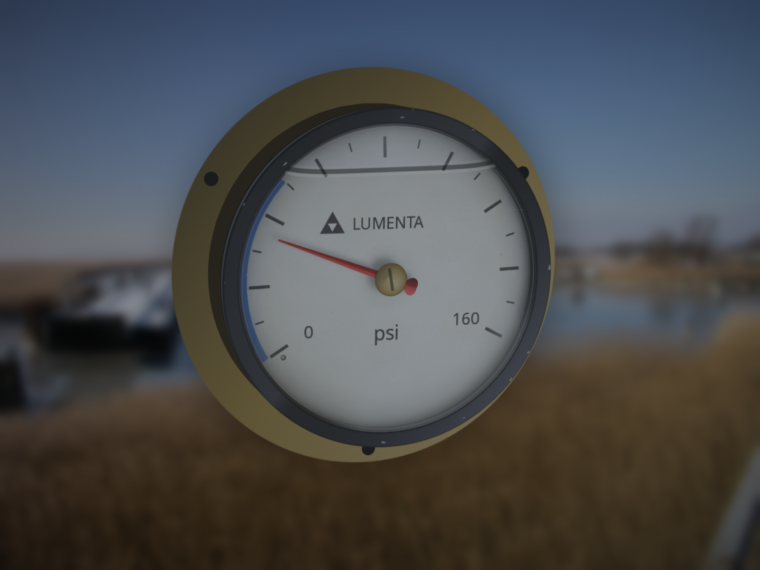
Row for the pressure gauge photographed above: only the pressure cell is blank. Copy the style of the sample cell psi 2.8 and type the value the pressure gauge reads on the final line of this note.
psi 35
